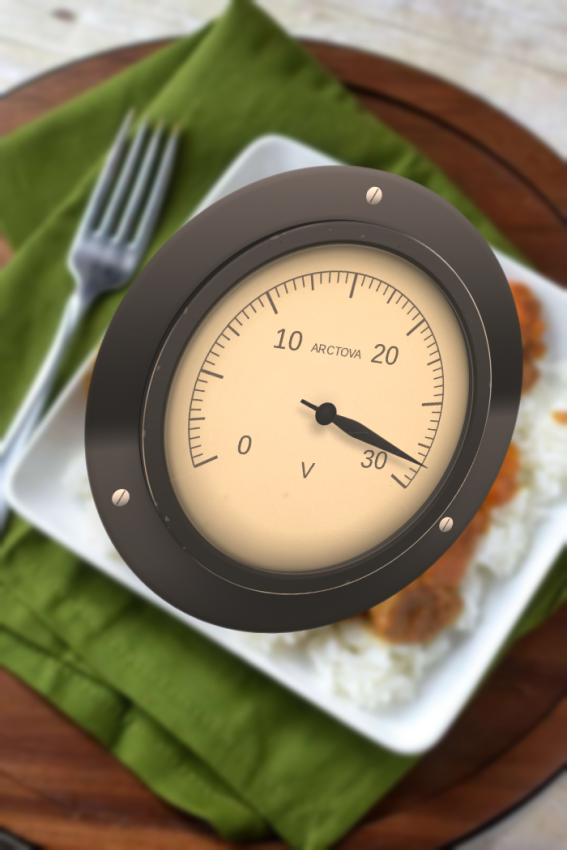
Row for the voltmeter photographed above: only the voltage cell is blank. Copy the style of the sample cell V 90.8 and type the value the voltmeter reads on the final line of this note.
V 28.5
